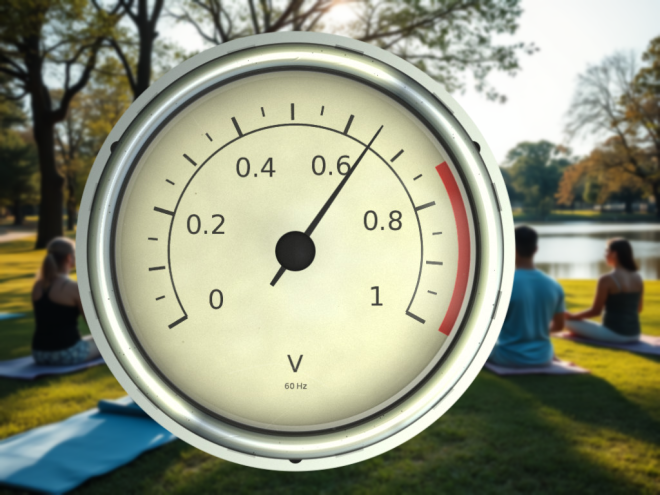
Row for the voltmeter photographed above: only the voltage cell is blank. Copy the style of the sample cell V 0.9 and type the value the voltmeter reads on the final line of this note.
V 0.65
